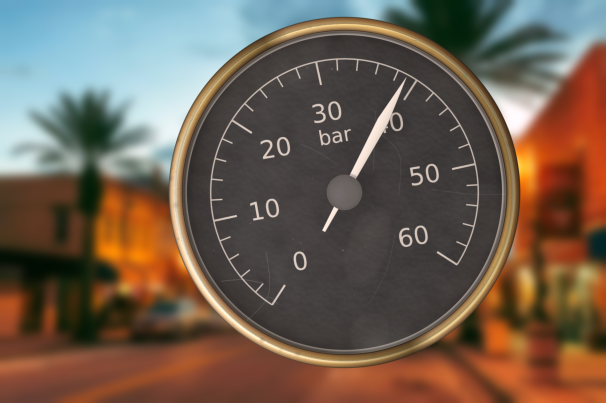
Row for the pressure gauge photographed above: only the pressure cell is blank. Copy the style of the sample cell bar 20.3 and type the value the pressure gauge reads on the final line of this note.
bar 39
